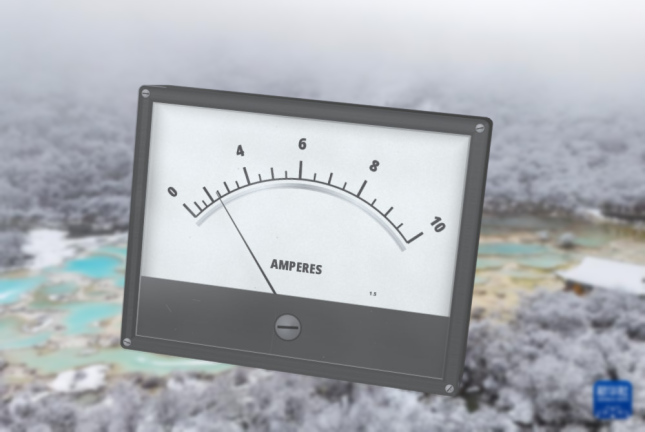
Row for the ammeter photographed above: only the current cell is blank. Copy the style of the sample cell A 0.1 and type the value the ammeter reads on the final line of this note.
A 2.5
